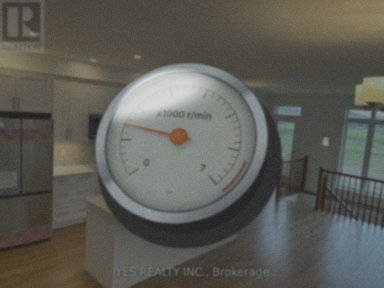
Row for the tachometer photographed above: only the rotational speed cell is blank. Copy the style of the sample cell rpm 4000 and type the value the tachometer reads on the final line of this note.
rpm 1400
